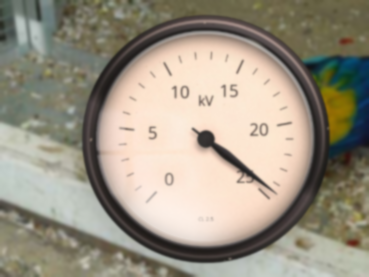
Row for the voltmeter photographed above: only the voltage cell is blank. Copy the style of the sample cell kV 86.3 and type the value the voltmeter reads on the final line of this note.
kV 24.5
